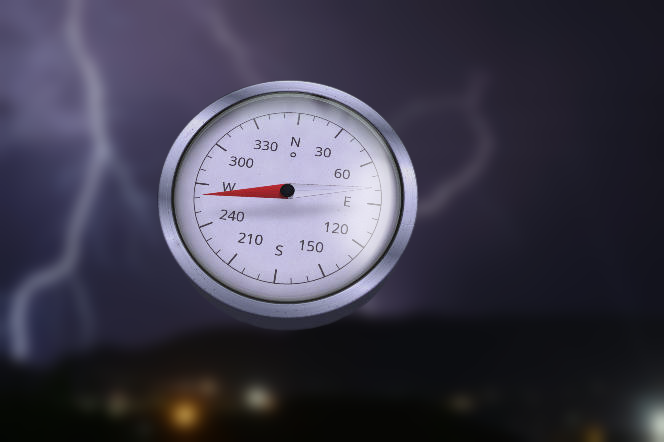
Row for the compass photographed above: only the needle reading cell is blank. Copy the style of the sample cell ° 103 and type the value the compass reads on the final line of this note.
° 260
